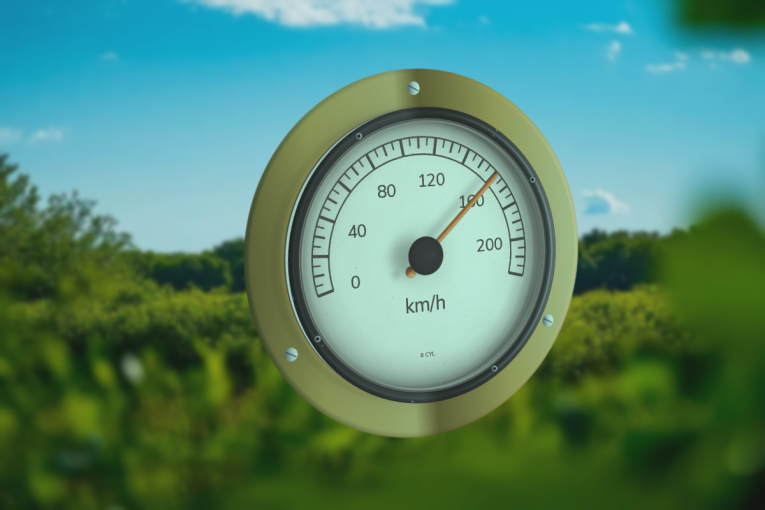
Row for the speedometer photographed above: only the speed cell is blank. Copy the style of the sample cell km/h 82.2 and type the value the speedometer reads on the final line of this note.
km/h 160
